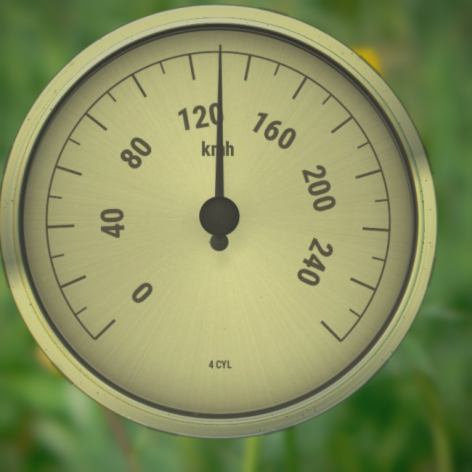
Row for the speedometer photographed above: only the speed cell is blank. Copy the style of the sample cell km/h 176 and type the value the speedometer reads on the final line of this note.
km/h 130
